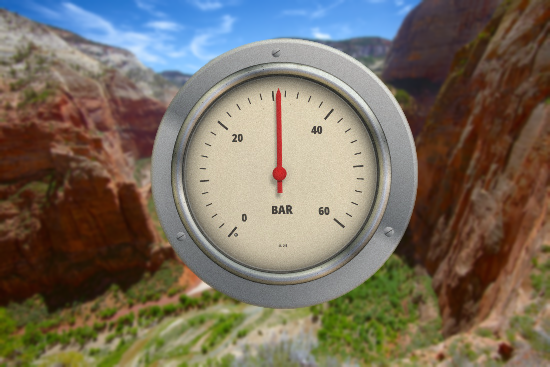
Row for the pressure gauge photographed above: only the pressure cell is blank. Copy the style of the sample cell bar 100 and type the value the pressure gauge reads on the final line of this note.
bar 31
